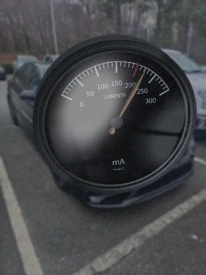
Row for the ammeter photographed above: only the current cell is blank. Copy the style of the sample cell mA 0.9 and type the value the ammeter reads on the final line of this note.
mA 220
